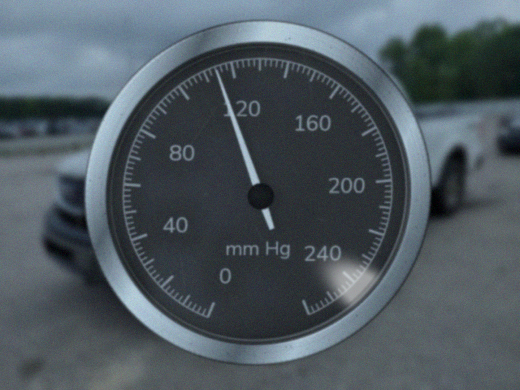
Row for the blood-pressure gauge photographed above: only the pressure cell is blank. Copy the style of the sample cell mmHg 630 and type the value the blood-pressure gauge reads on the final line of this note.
mmHg 114
